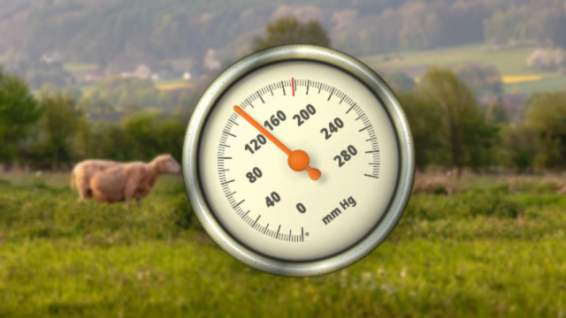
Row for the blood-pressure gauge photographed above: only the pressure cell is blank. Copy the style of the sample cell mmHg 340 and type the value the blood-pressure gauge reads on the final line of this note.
mmHg 140
